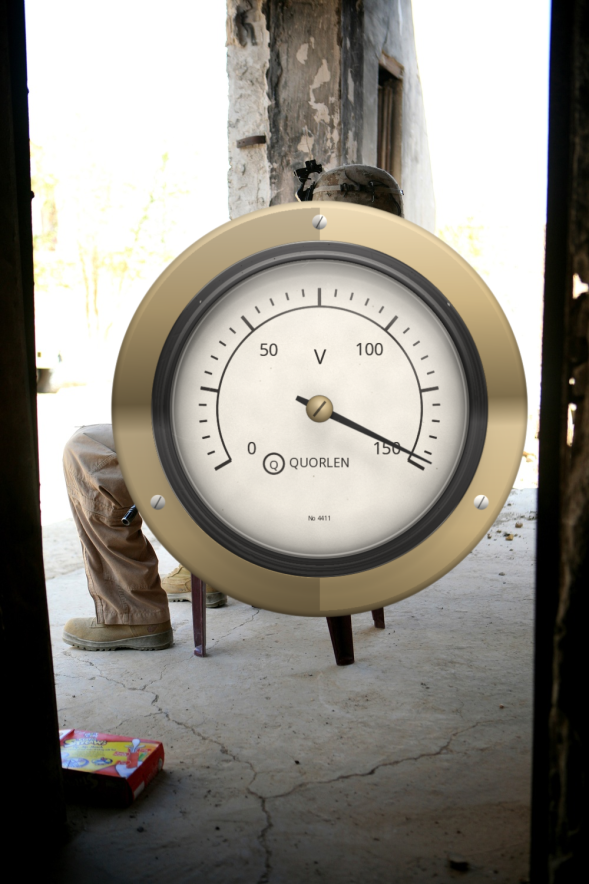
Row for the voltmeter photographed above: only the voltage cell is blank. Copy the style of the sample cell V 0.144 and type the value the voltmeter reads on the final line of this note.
V 147.5
